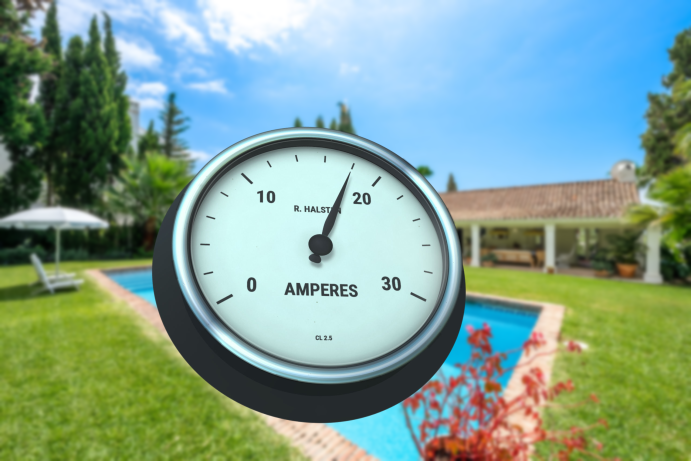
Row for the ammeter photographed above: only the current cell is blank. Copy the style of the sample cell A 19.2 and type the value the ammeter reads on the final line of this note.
A 18
